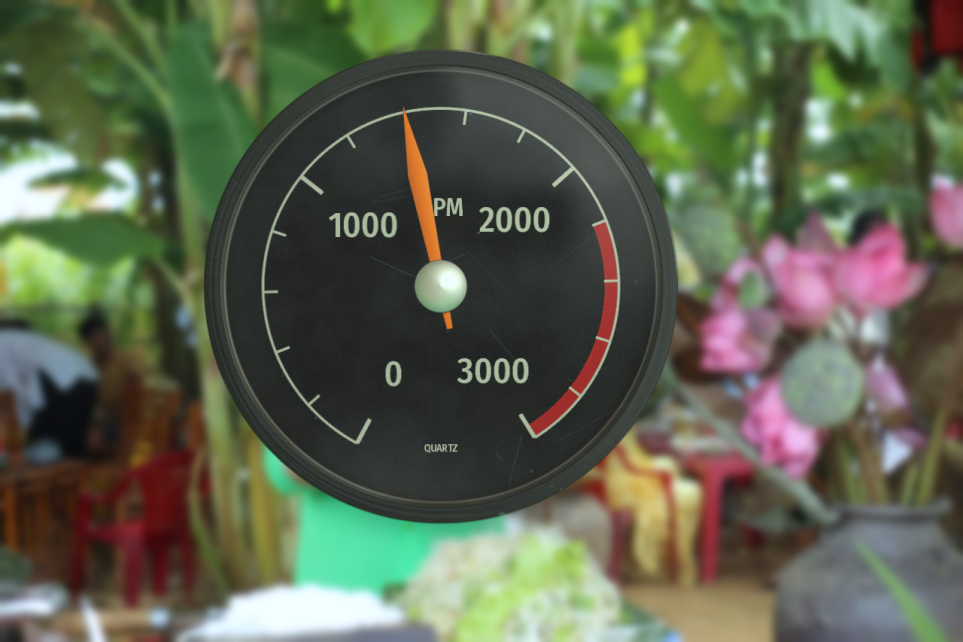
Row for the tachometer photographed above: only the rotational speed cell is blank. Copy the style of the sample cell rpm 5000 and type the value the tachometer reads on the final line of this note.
rpm 1400
